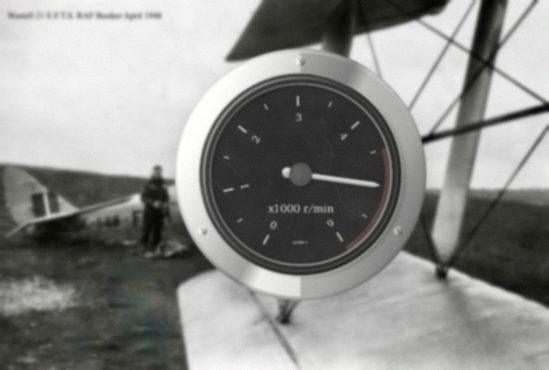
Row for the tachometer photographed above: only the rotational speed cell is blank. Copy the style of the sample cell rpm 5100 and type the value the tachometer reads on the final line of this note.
rpm 5000
